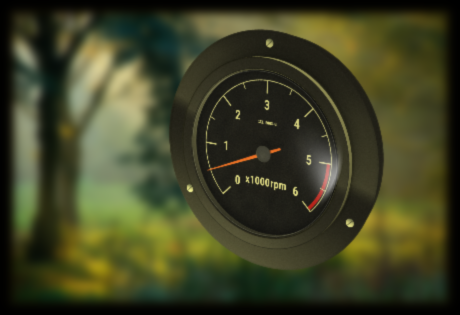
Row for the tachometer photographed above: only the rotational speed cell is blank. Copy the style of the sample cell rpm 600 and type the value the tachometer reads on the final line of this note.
rpm 500
